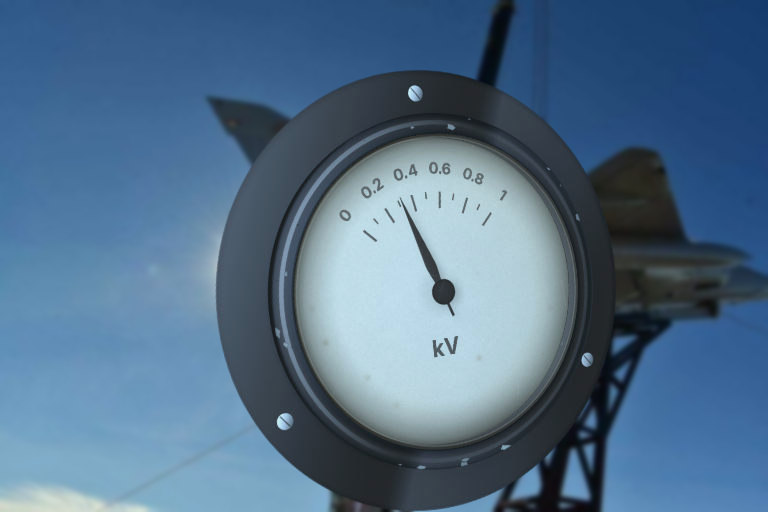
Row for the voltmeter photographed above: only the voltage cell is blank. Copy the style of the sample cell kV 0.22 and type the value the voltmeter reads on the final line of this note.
kV 0.3
